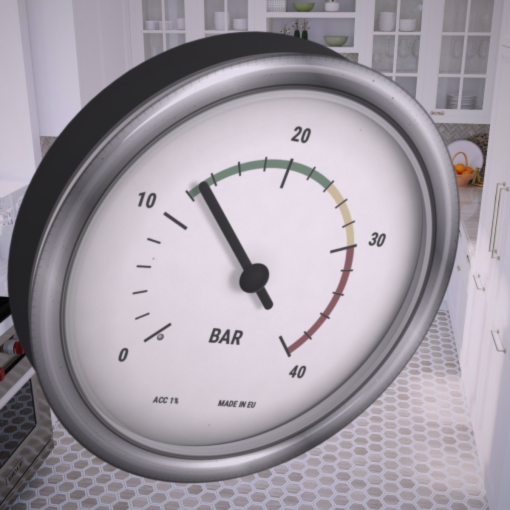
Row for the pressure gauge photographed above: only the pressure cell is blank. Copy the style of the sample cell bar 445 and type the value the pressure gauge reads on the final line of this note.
bar 13
